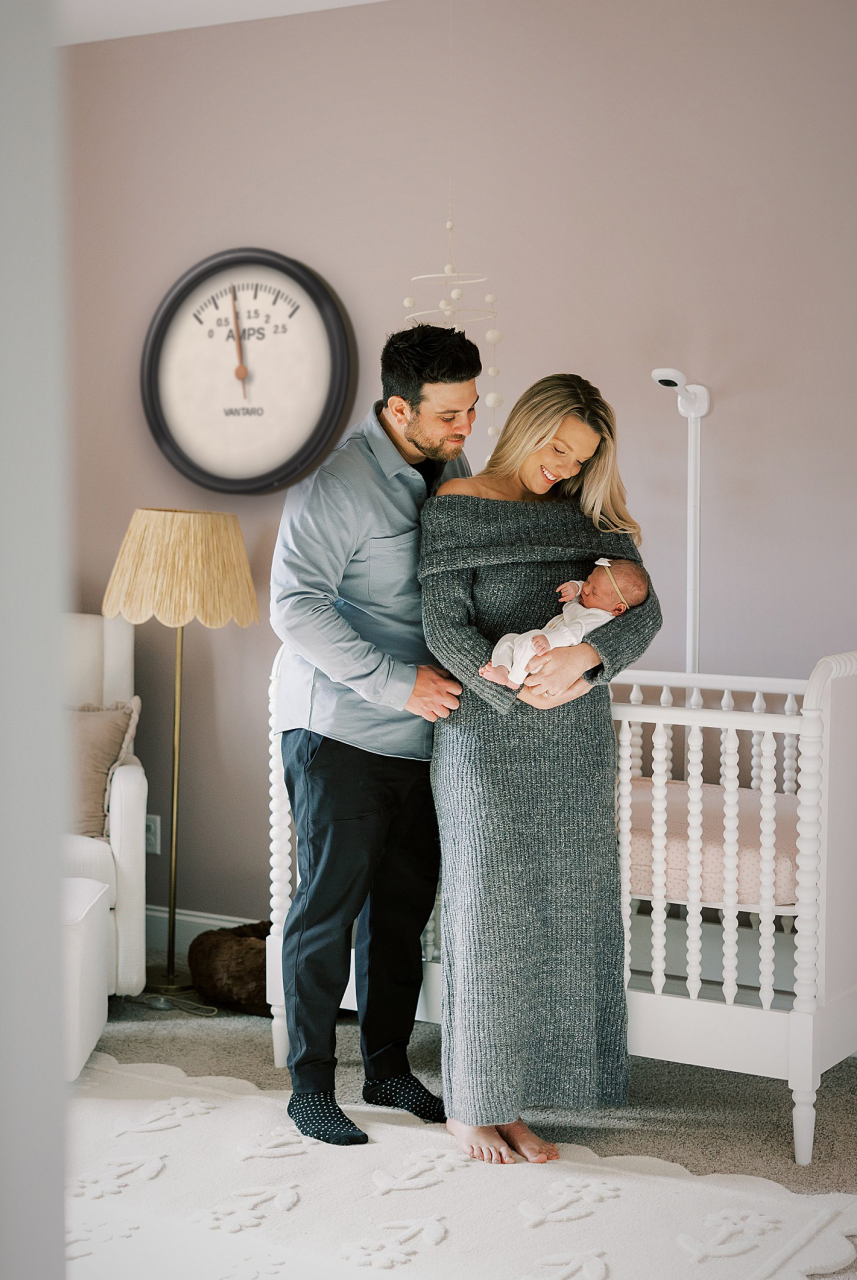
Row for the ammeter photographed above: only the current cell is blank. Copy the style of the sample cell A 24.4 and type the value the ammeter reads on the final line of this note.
A 1
